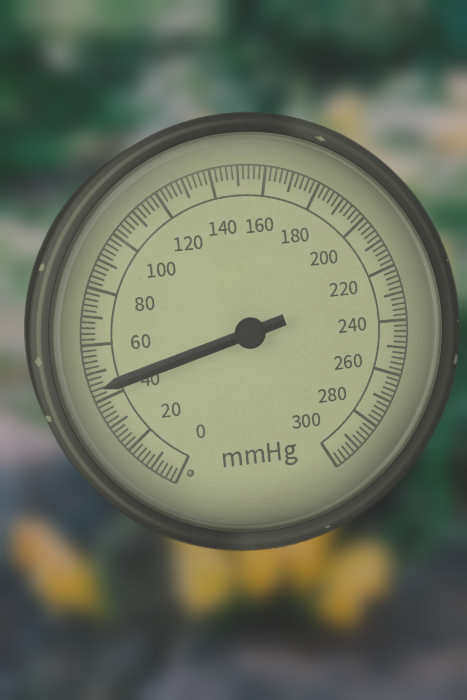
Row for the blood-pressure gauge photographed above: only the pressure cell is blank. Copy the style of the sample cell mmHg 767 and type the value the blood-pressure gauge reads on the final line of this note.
mmHg 44
